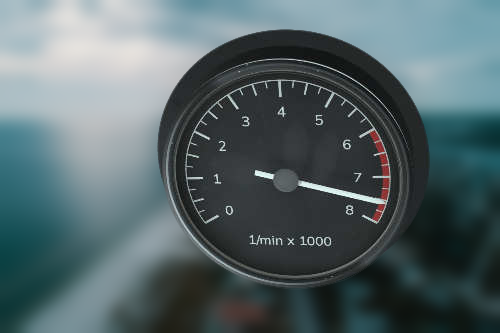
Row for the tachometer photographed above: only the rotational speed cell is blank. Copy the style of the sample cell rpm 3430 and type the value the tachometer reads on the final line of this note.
rpm 7500
